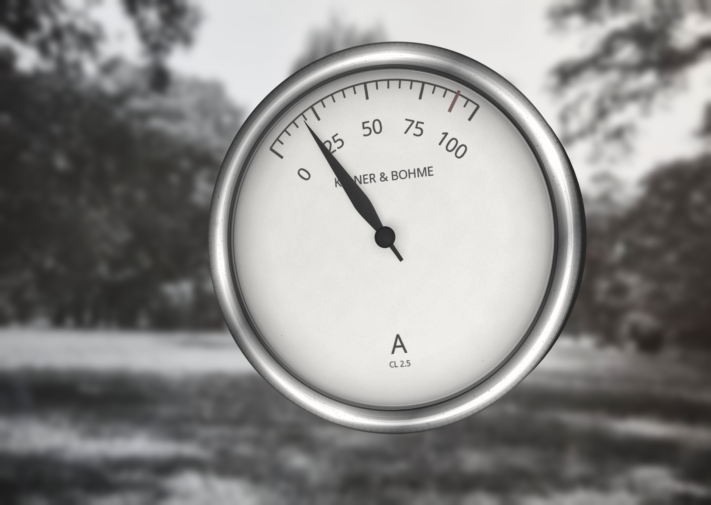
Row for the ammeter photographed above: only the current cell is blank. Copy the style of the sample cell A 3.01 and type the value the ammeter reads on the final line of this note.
A 20
